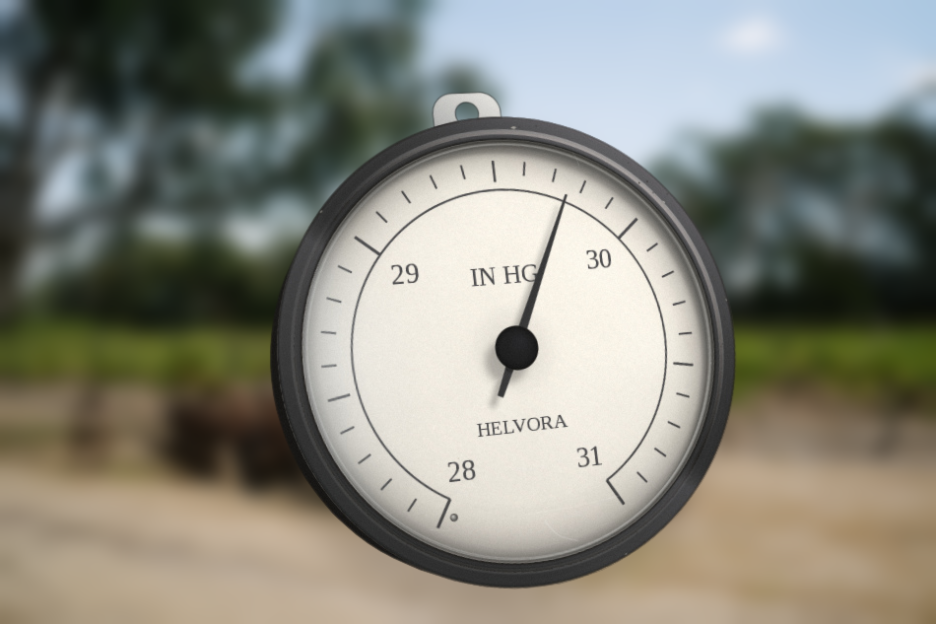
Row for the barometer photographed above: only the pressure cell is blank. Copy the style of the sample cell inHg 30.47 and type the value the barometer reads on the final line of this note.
inHg 29.75
